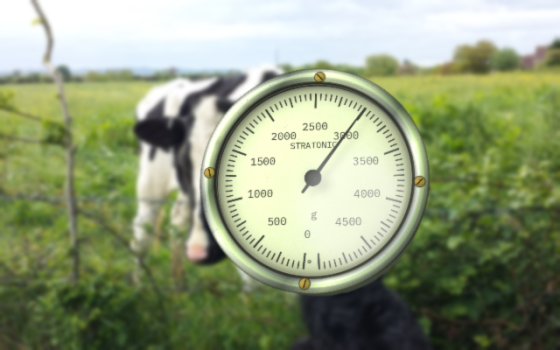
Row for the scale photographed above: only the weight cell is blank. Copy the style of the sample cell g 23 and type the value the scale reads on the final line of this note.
g 3000
